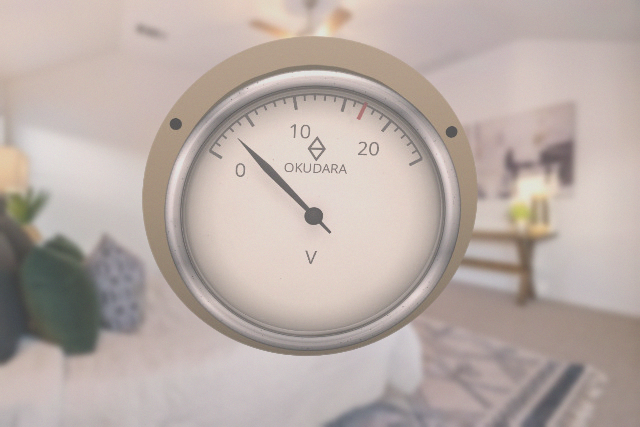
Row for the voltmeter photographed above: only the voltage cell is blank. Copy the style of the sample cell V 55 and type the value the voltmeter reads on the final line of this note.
V 3
